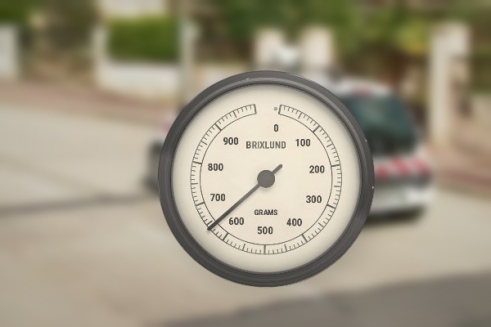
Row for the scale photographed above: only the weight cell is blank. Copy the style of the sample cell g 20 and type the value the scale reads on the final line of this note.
g 640
